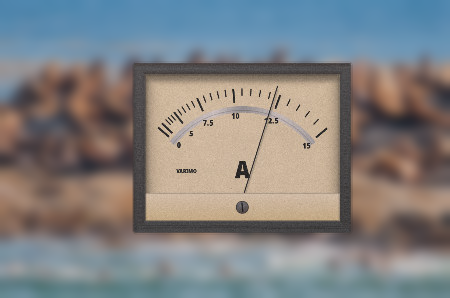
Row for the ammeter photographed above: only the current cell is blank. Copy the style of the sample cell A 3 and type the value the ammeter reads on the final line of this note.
A 12.25
